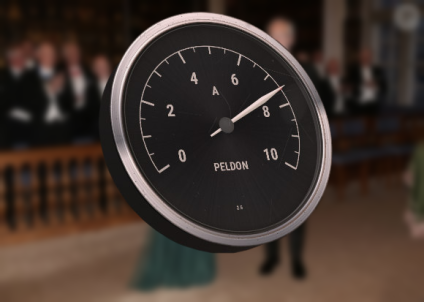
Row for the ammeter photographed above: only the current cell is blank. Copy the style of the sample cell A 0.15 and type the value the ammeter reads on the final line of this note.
A 7.5
